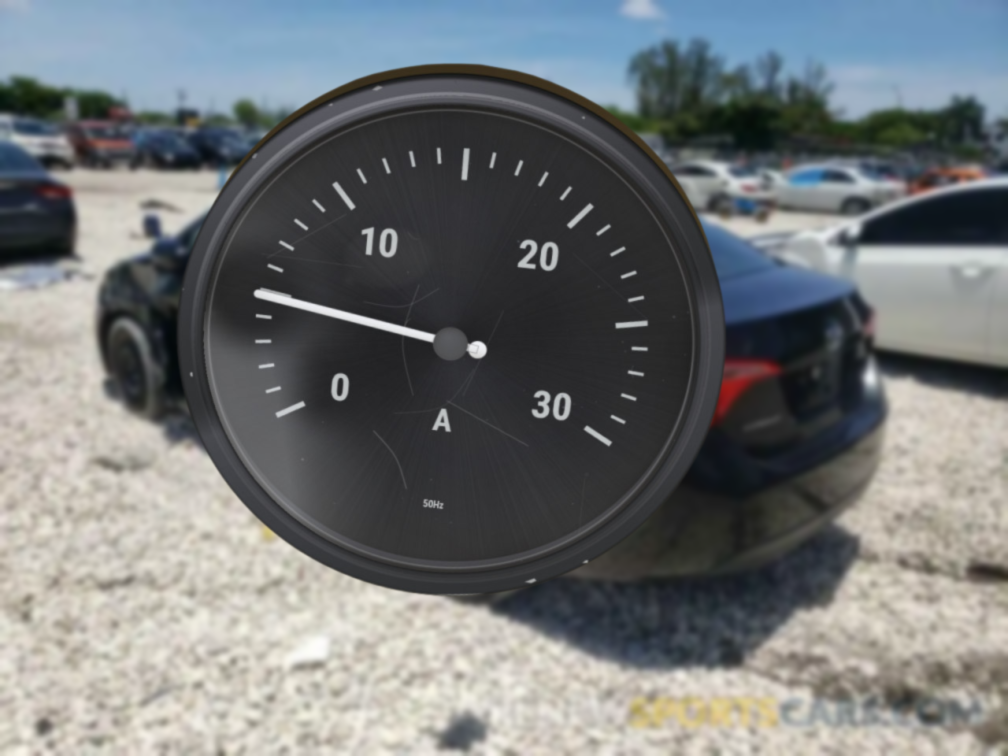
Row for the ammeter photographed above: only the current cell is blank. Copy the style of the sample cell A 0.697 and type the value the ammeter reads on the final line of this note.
A 5
